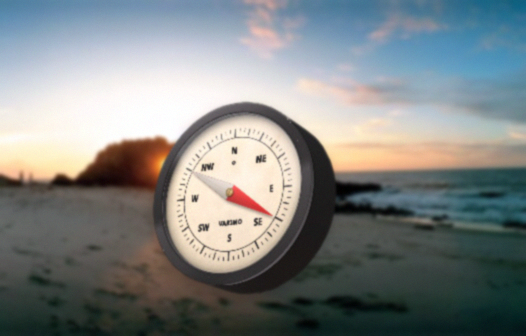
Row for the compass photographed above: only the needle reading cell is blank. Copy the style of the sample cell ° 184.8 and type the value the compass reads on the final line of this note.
° 120
